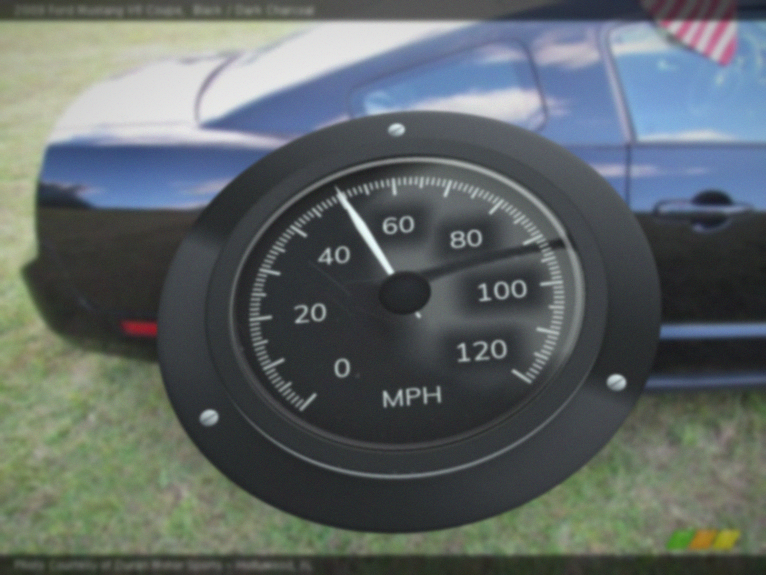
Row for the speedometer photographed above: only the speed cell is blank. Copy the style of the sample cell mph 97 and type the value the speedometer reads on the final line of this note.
mph 50
